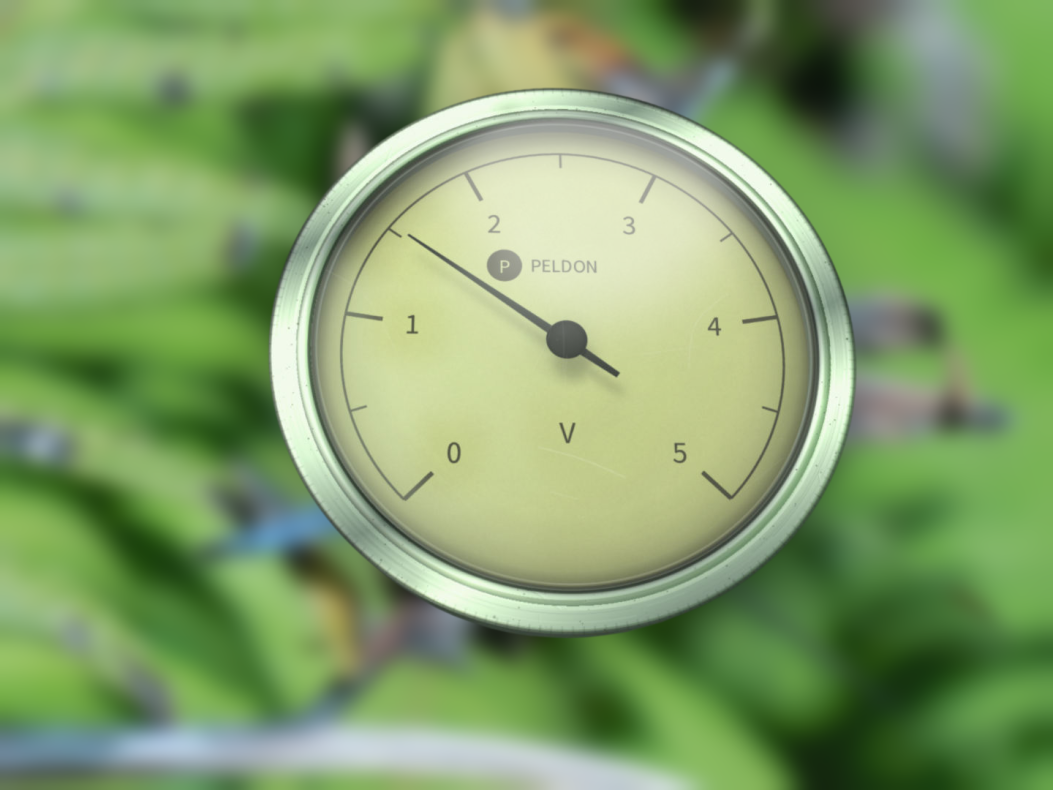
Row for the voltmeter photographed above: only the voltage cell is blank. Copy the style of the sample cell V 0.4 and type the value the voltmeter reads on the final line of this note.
V 1.5
